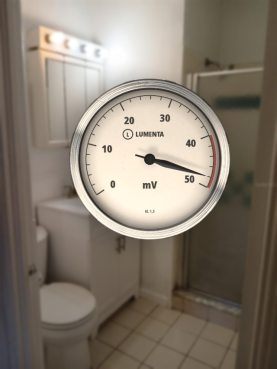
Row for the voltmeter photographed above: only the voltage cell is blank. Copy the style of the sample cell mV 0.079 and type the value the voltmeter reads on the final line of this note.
mV 48
